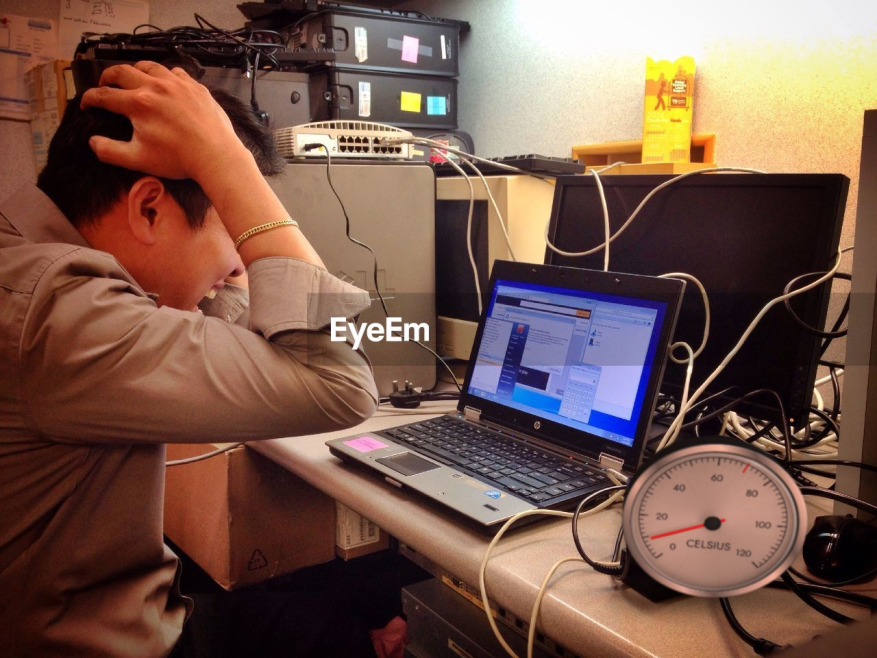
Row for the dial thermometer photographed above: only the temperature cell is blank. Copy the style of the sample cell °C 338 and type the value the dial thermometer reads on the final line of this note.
°C 10
